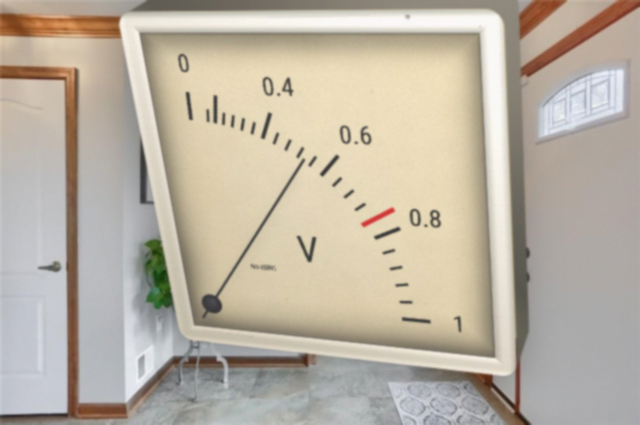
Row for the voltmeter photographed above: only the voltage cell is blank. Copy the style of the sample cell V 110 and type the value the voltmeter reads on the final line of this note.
V 0.54
